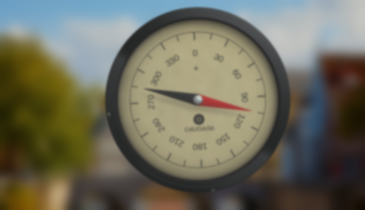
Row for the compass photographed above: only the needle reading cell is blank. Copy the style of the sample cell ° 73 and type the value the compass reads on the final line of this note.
° 105
